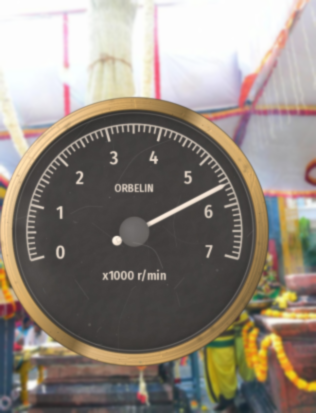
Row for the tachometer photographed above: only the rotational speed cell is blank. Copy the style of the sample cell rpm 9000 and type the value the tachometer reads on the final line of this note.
rpm 5600
